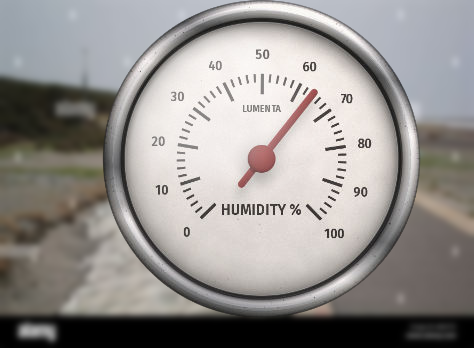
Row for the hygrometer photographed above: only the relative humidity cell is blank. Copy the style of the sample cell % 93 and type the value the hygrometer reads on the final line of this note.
% 64
